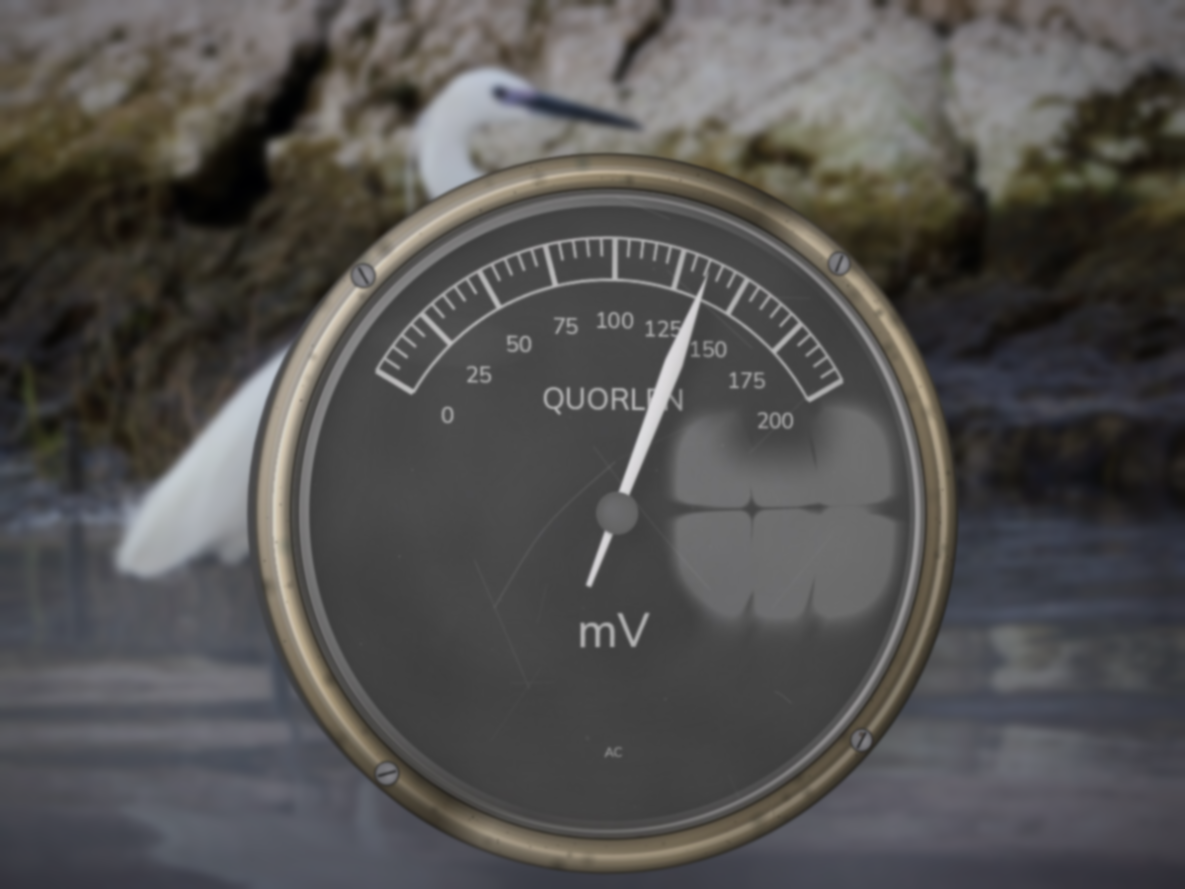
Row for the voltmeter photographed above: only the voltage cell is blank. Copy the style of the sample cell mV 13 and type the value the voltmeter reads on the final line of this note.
mV 135
